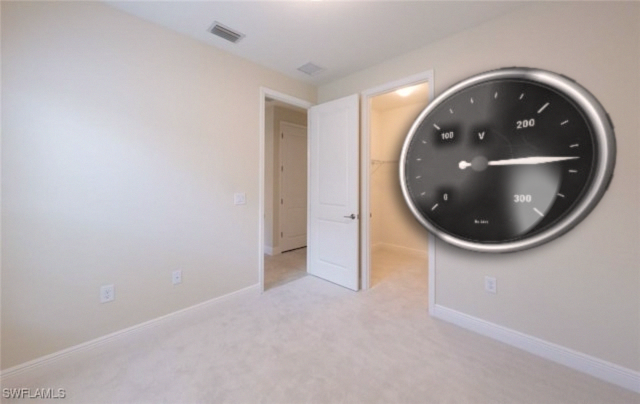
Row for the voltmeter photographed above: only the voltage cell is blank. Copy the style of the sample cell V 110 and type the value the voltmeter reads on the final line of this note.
V 250
